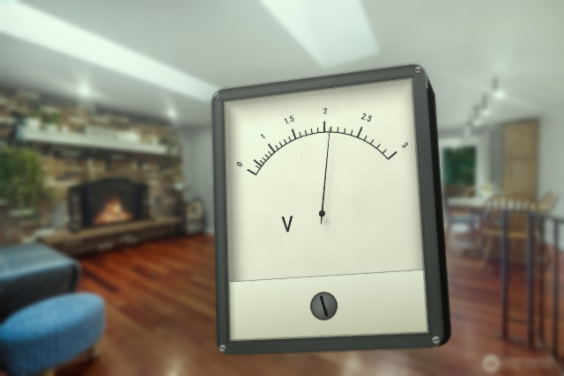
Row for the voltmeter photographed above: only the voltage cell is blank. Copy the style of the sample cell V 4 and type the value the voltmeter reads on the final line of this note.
V 2.1
